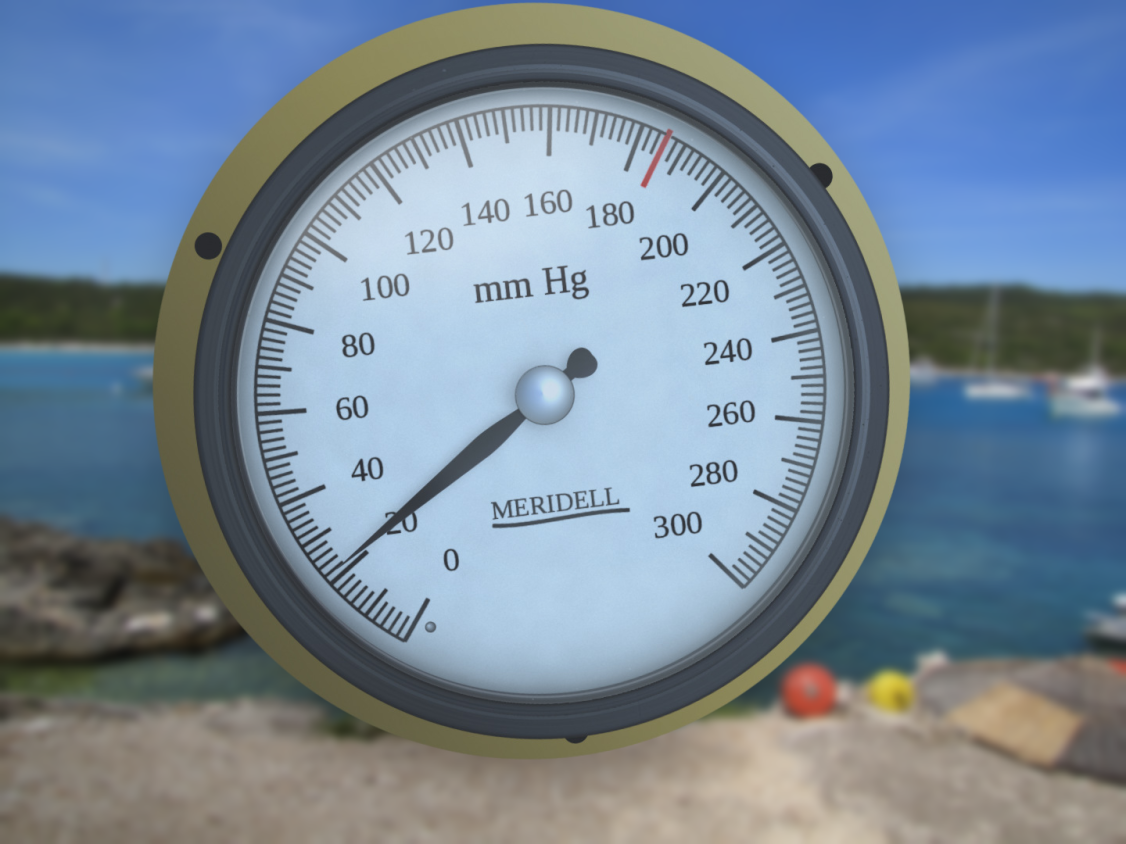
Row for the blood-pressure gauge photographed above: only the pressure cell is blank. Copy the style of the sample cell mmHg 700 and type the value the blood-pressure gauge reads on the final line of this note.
mmHg 22
